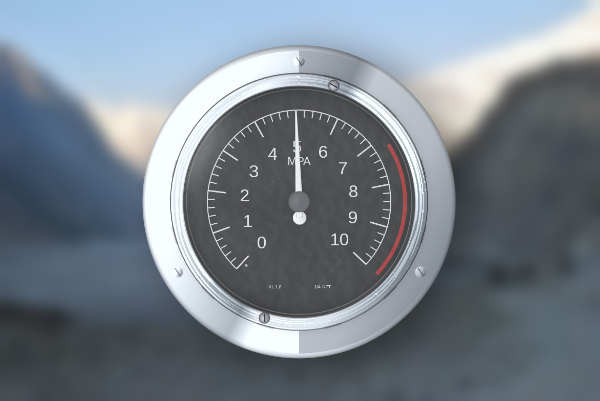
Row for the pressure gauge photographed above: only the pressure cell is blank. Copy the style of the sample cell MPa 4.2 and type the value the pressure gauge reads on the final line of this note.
MPa 5
